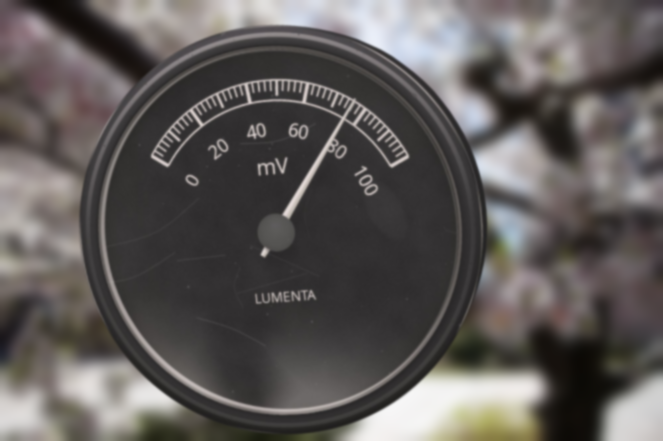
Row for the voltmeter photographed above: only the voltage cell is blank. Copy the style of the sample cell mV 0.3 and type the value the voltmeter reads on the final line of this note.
mV 76
